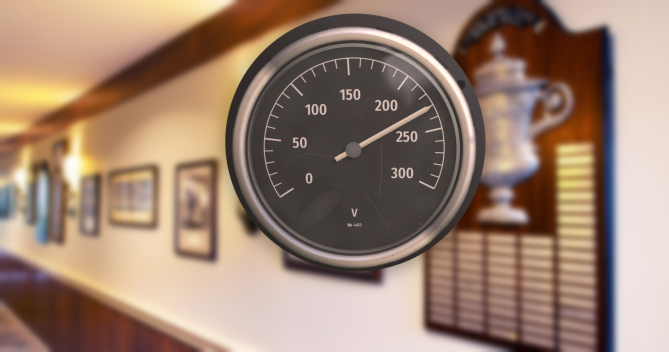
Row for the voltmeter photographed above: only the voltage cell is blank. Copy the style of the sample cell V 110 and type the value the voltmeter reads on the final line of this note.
V 230
